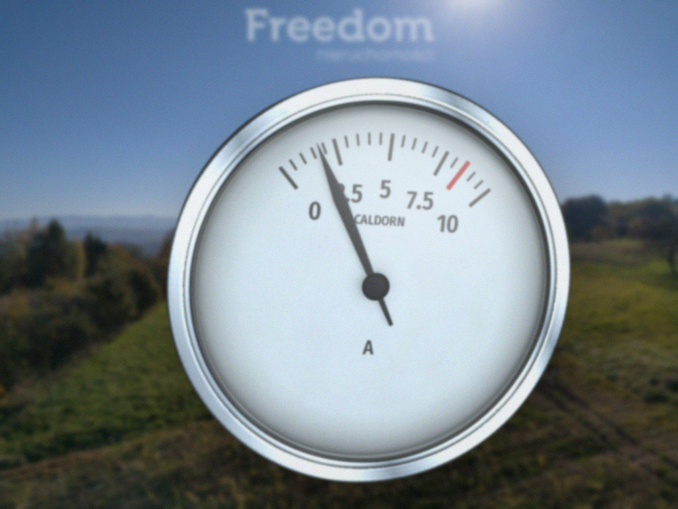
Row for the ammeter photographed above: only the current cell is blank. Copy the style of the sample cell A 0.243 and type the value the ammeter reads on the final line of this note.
A 1.75
